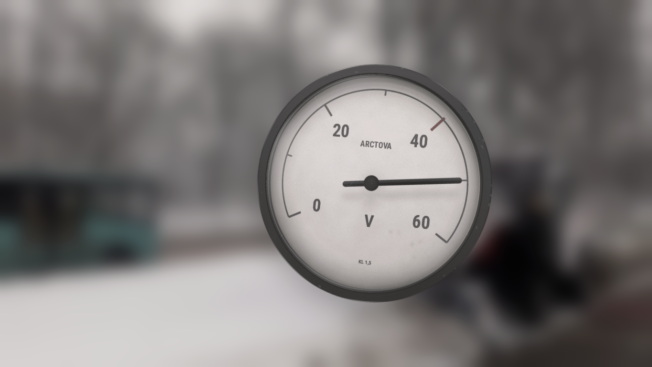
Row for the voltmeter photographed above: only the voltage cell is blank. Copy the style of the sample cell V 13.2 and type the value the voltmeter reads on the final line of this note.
V 50
